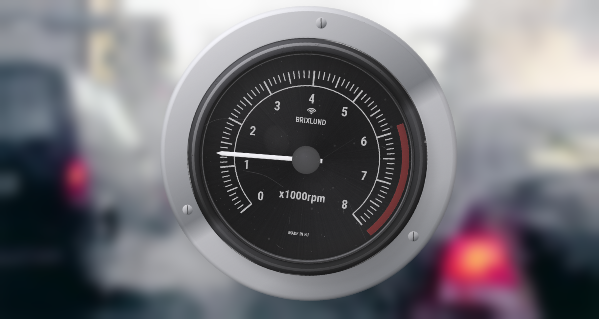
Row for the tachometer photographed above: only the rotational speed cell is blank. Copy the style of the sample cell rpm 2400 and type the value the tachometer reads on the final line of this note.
rpm 1300
